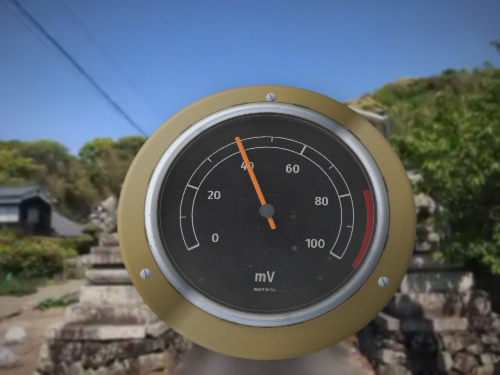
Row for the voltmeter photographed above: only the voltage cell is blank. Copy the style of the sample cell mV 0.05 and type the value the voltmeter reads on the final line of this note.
mV 40
